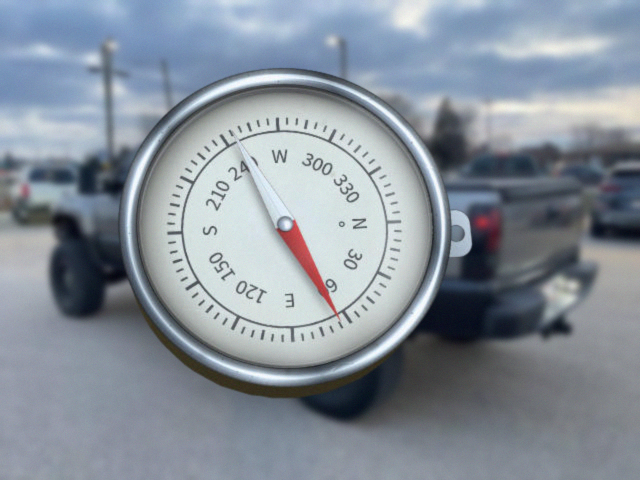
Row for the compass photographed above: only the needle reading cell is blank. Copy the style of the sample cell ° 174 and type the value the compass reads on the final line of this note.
° 65
